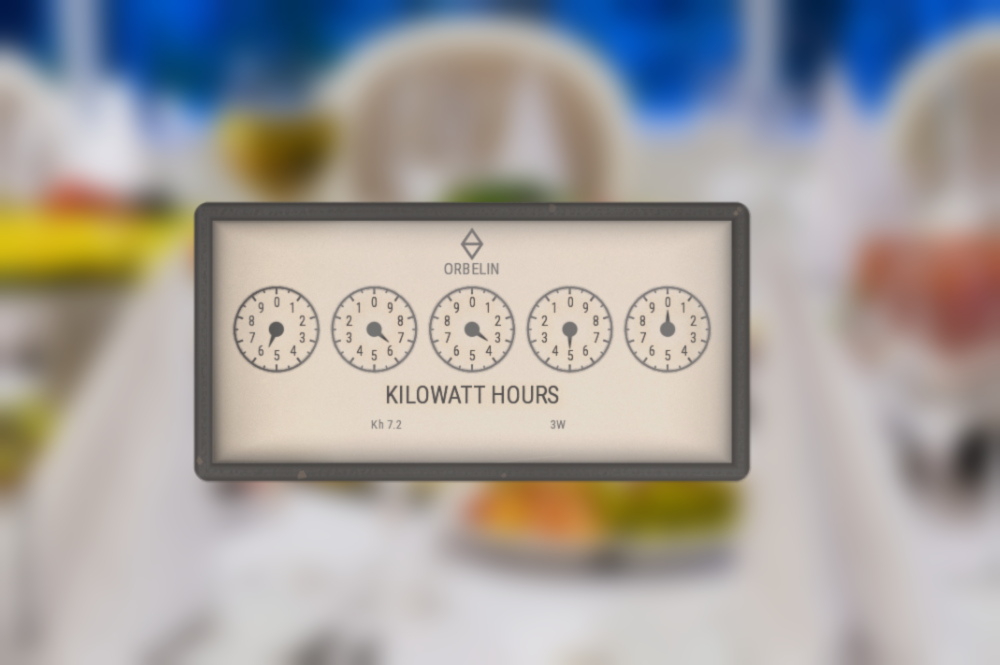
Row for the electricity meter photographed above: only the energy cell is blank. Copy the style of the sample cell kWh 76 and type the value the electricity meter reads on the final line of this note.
kWh 56350
